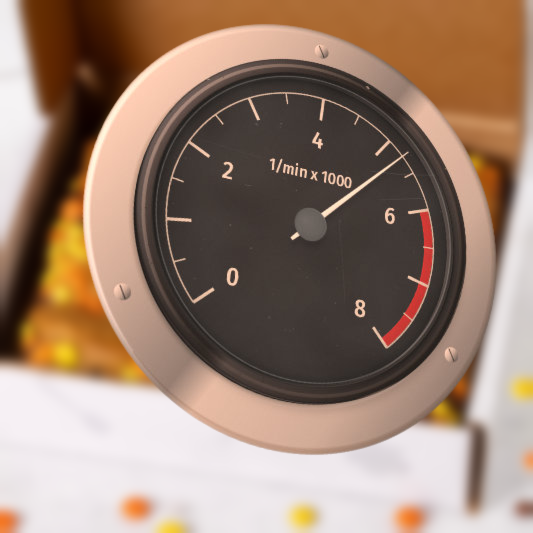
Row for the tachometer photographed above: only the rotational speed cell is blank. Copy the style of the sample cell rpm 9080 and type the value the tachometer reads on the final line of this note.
rpm 5250
